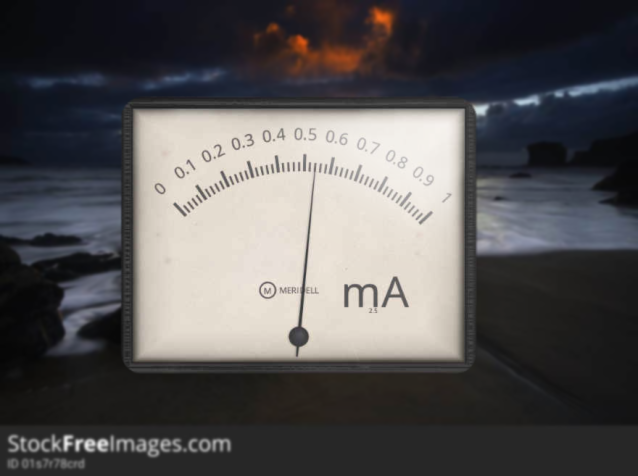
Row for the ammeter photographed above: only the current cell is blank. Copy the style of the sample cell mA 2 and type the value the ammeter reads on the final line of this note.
mA 0.54
